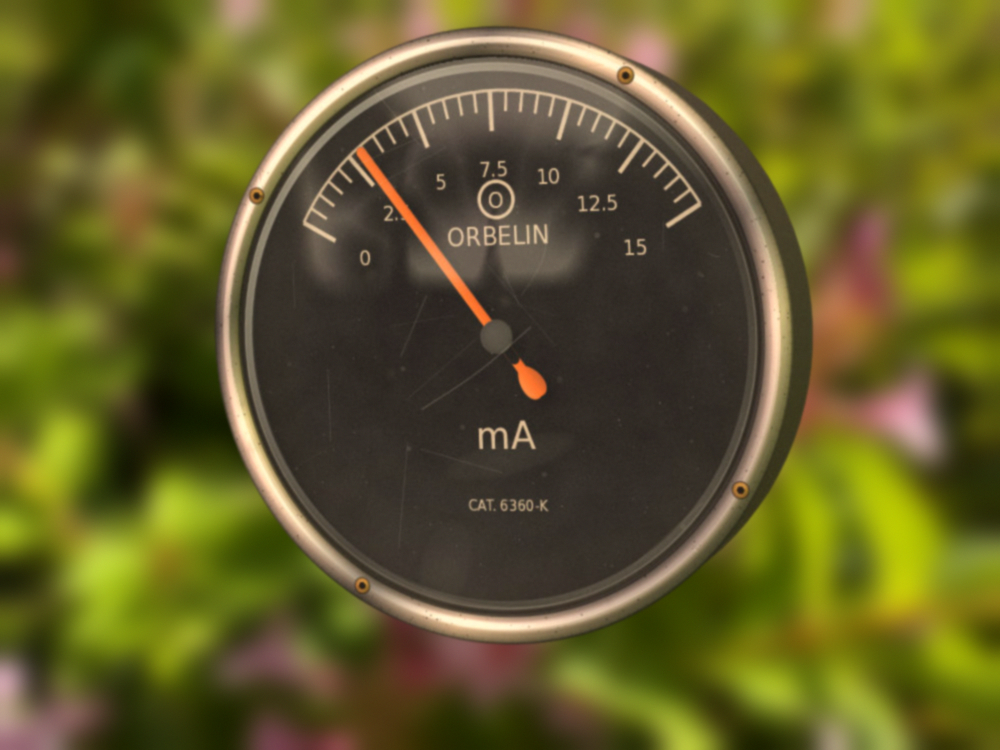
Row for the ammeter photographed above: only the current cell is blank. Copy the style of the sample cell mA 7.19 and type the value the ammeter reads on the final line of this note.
mA 3
